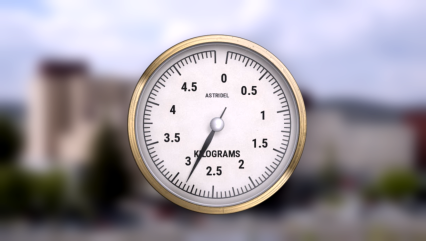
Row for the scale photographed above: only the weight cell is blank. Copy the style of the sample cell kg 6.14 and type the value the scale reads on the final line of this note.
kg 2.85
